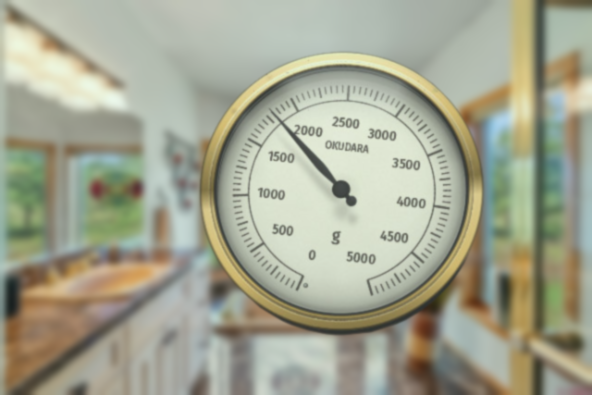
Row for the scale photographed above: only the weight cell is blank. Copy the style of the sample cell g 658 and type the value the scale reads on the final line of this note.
g 1800
